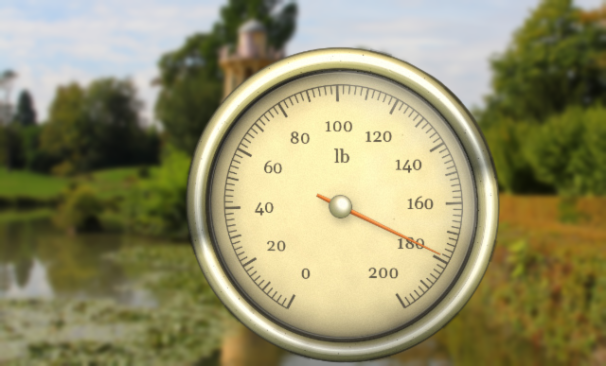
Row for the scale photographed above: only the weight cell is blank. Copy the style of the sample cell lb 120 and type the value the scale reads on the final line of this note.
lb 178
